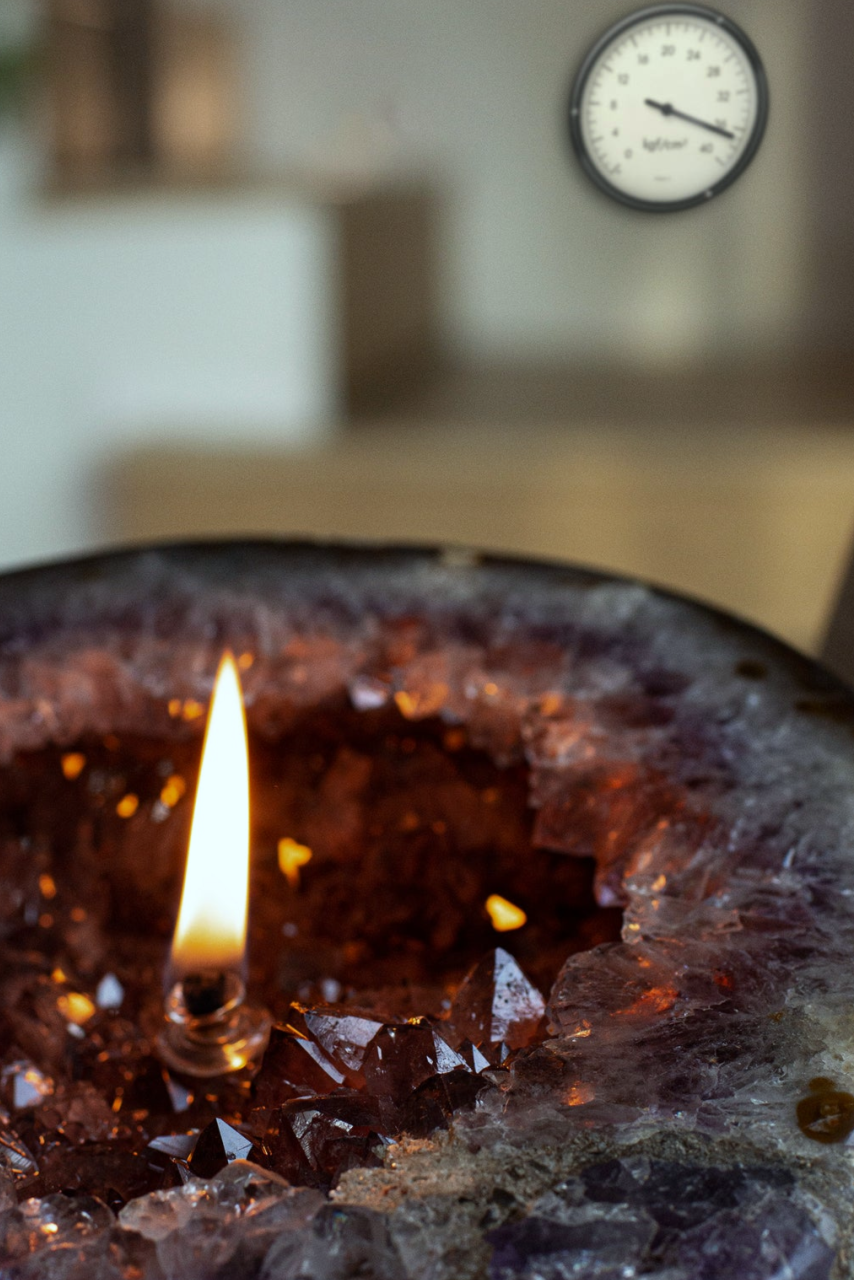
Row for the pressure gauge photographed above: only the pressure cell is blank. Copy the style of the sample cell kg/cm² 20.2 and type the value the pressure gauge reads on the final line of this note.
kg/cm² 37
